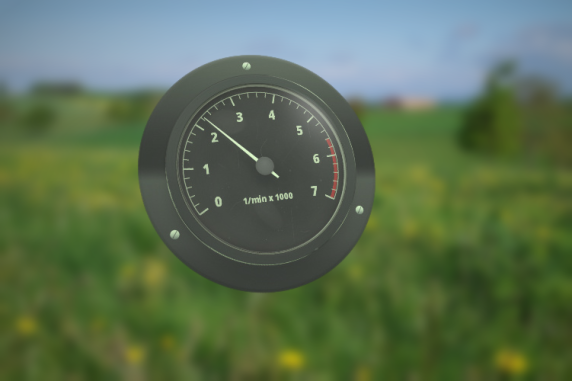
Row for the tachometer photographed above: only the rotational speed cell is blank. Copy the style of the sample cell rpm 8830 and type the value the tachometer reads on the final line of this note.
rpm 2200
